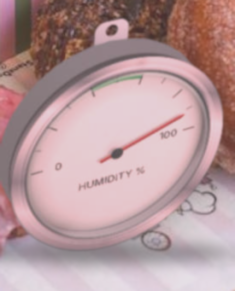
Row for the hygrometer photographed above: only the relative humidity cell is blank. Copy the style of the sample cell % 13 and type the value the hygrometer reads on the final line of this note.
% 90
